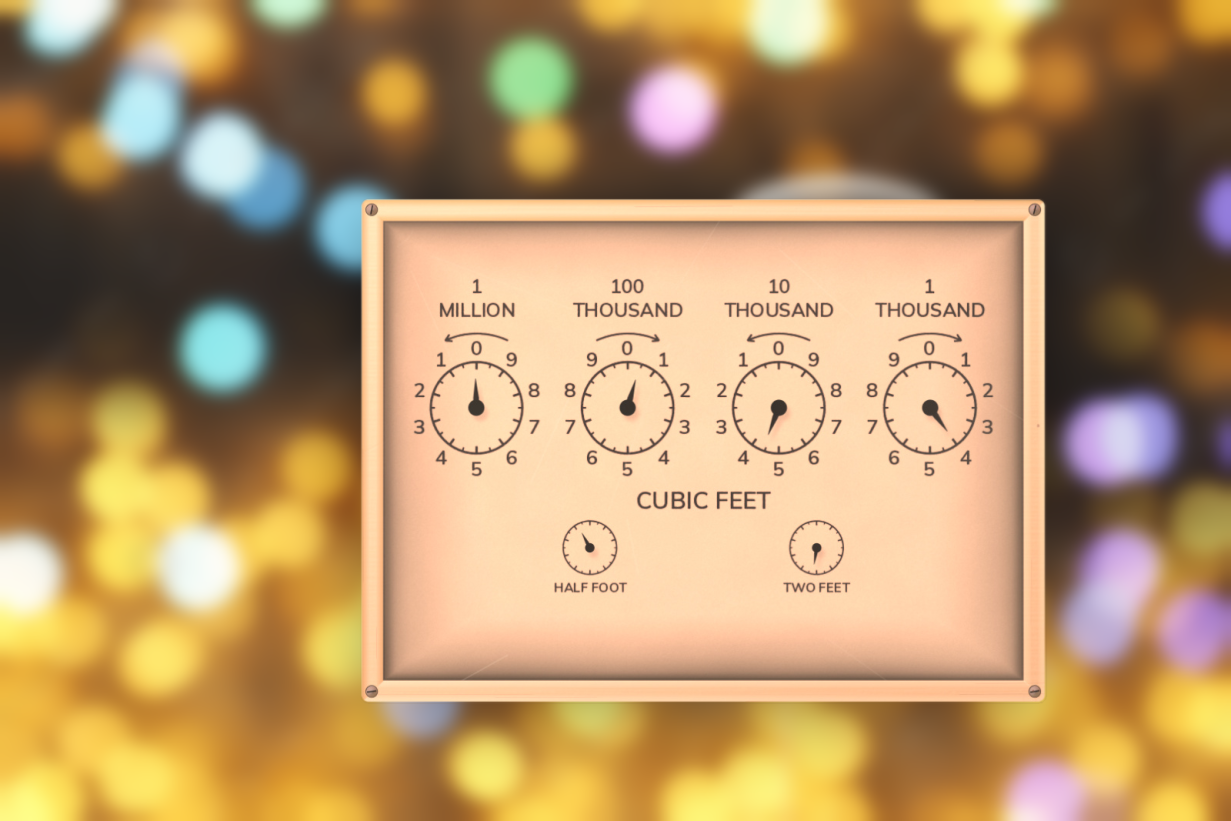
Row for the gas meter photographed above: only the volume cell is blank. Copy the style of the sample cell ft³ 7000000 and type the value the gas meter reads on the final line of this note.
ft³ 4400
